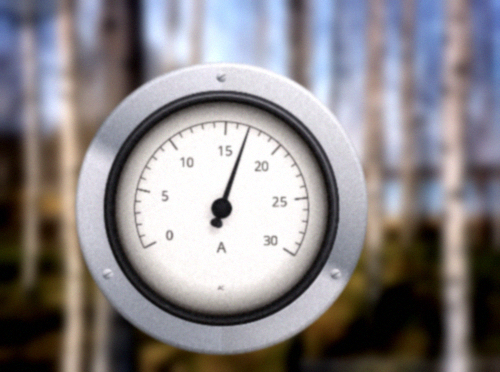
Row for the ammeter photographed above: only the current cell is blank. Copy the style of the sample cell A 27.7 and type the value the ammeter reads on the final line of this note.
A 17
